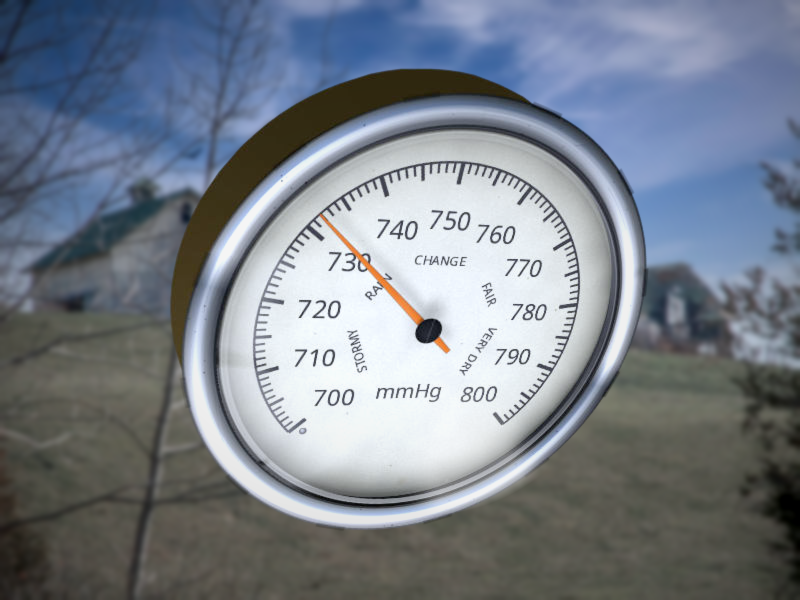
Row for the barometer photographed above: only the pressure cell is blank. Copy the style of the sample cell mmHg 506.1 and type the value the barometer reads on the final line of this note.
mmHg 732
